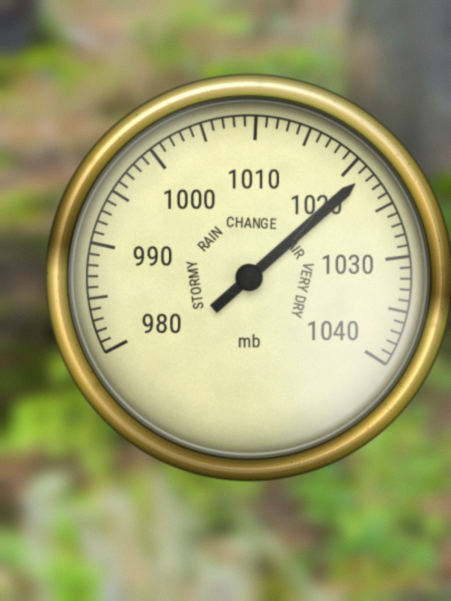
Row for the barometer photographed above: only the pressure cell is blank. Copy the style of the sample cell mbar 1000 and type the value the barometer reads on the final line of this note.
mbar 1021.5
